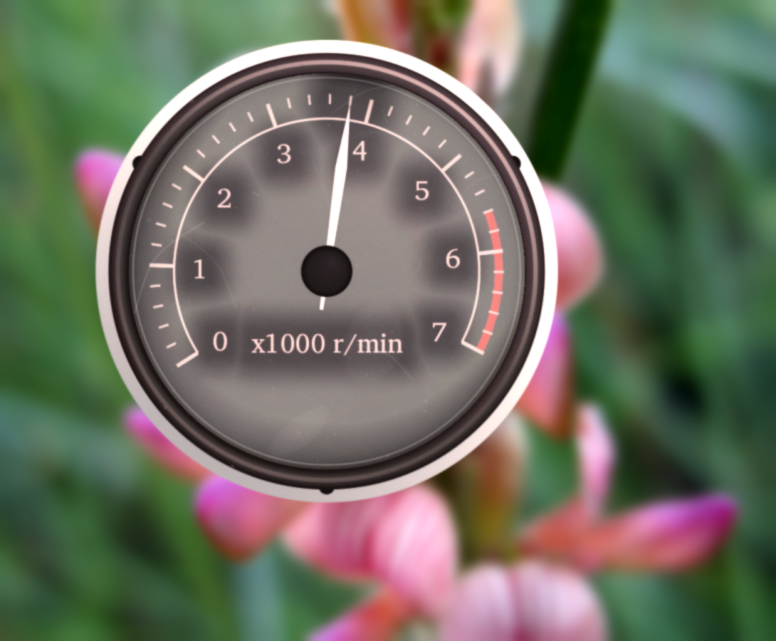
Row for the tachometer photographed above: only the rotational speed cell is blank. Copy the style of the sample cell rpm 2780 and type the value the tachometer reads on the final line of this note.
rpm 3800
